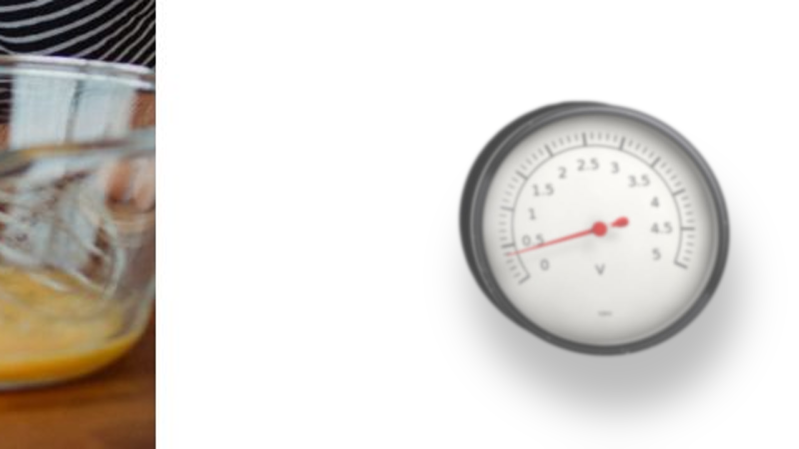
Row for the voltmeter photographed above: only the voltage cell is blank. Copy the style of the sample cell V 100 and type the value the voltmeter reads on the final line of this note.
V 0.4
